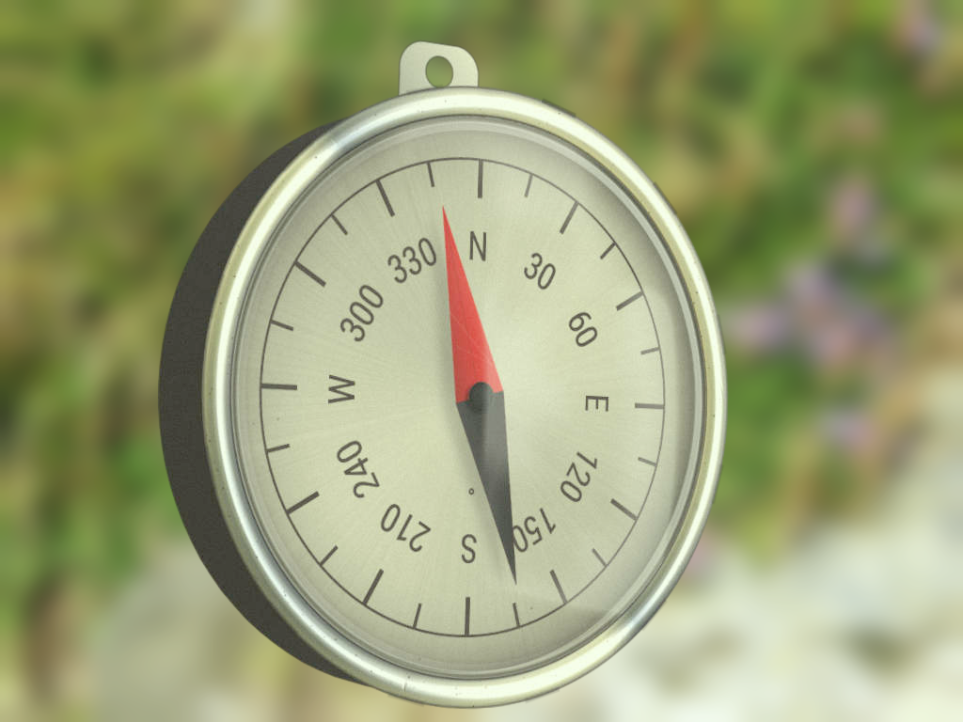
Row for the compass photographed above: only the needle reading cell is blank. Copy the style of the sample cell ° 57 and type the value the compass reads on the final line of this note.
° 345
